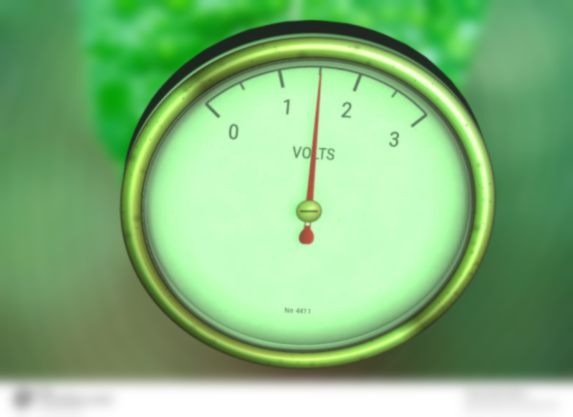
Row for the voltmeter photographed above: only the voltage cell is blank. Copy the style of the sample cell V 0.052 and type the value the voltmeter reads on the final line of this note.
V 1.5
